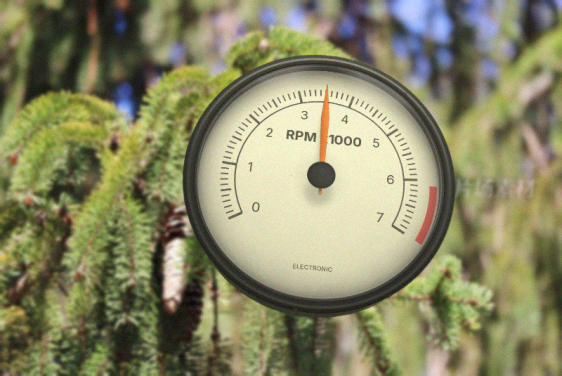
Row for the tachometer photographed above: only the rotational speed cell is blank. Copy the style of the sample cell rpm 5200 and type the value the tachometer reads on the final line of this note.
rpm 3500
